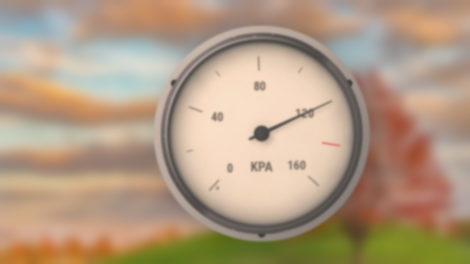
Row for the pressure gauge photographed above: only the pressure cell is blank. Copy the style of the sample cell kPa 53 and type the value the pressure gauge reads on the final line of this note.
kPa 120
